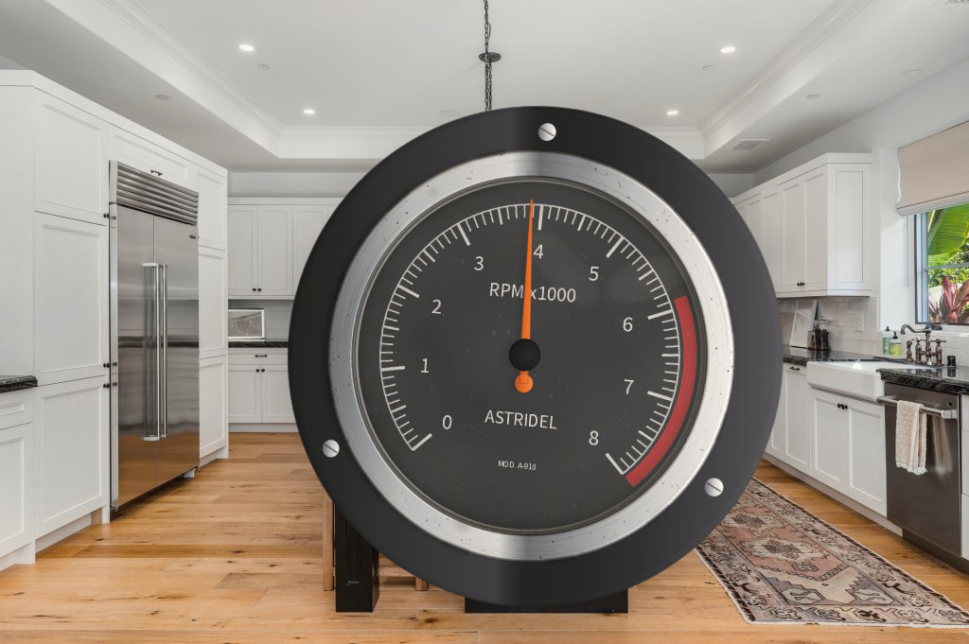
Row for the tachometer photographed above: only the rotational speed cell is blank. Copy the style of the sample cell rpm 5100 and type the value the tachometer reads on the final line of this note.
rpm 3900
